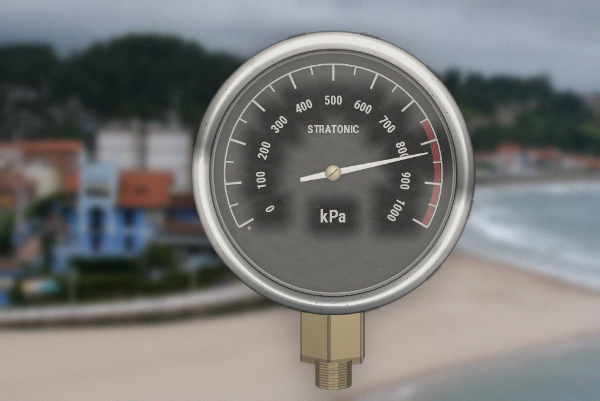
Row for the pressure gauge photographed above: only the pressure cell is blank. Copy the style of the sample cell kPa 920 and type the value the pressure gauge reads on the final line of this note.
kPa 825
